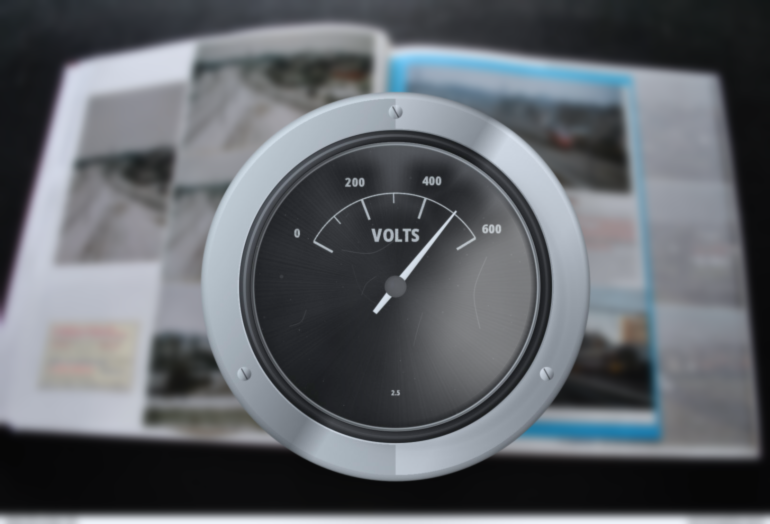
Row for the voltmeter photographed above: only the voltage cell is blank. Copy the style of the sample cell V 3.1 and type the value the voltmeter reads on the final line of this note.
V 500
